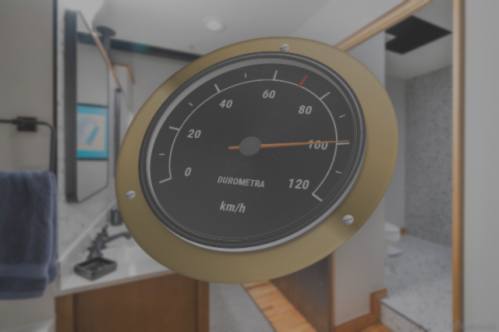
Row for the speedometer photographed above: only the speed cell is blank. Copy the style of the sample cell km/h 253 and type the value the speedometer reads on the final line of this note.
km/h 100
